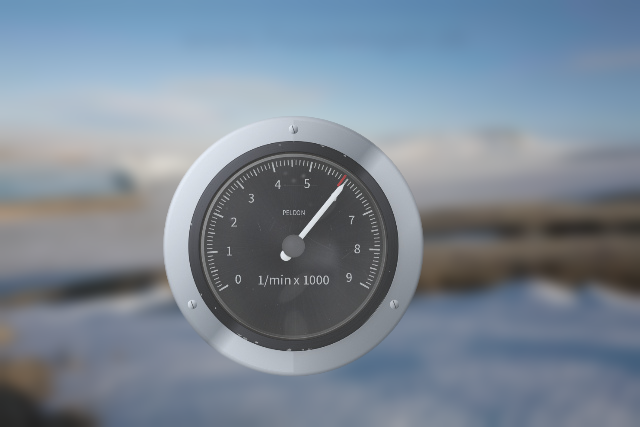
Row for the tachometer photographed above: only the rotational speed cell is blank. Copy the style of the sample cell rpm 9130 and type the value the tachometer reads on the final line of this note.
rpm 6000
